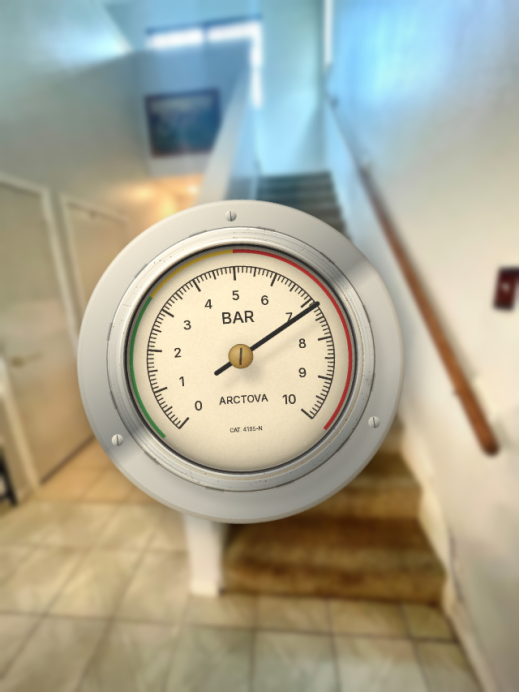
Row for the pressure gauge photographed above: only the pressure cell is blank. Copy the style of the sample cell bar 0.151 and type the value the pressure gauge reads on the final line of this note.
bar 7.2
